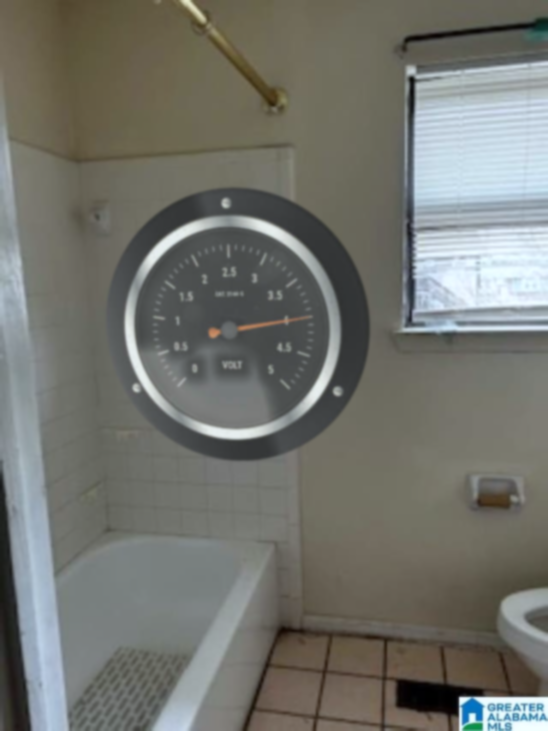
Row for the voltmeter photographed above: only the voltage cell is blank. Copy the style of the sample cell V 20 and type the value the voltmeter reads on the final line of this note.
V 4
